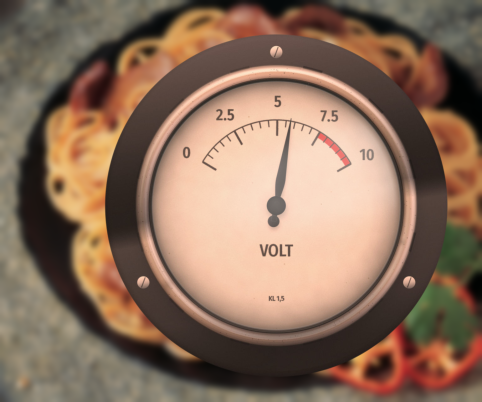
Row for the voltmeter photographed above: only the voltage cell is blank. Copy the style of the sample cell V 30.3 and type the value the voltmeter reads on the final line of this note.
V 5.75
